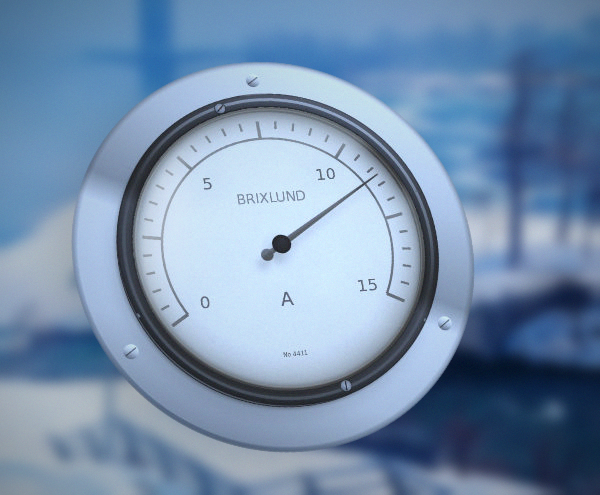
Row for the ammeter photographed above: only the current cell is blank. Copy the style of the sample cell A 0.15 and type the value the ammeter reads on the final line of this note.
A 11.25
